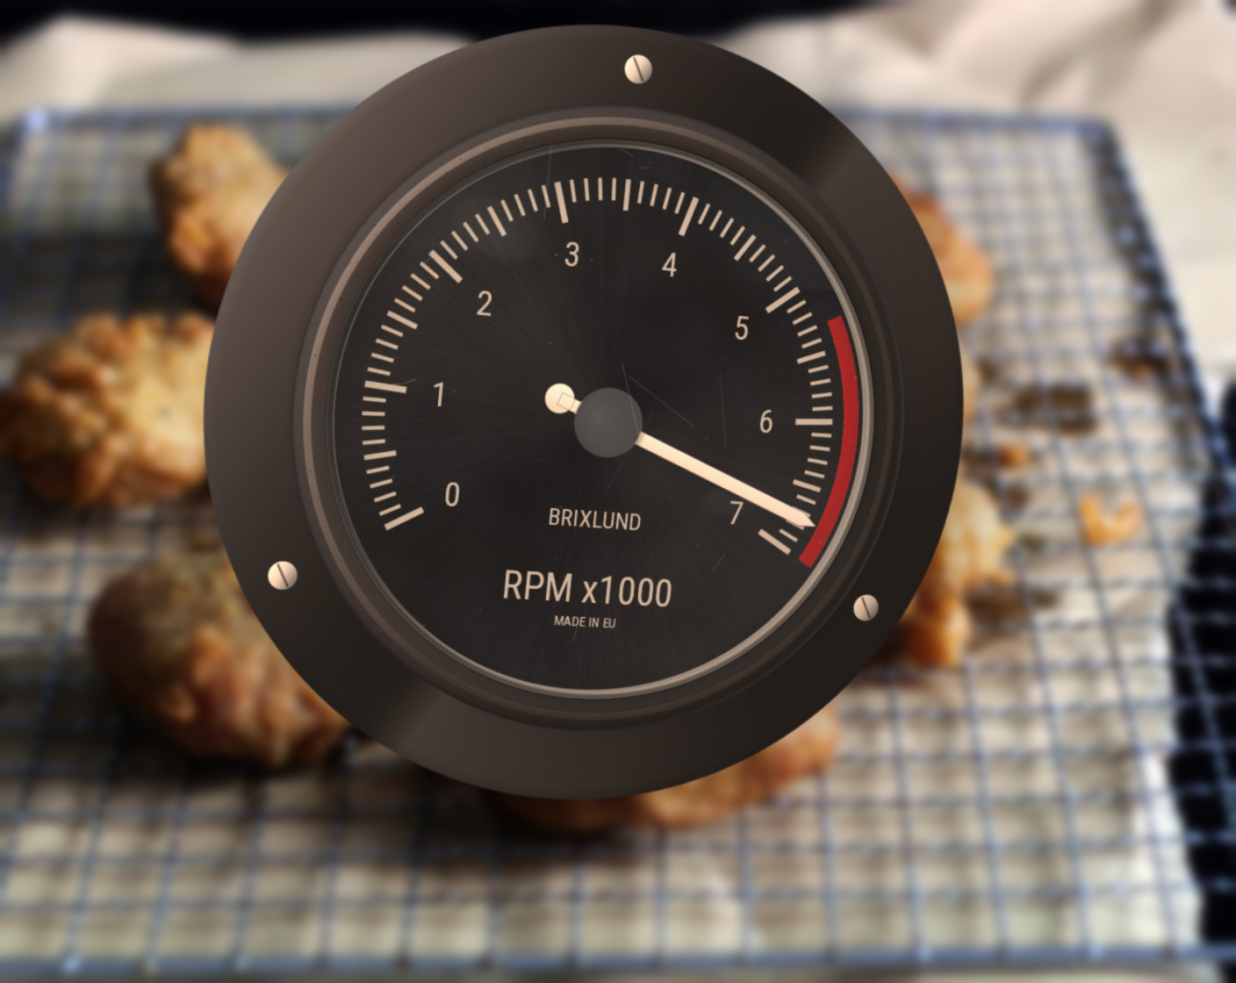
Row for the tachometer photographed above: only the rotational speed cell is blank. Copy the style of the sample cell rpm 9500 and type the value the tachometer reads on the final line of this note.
rpm 6750
